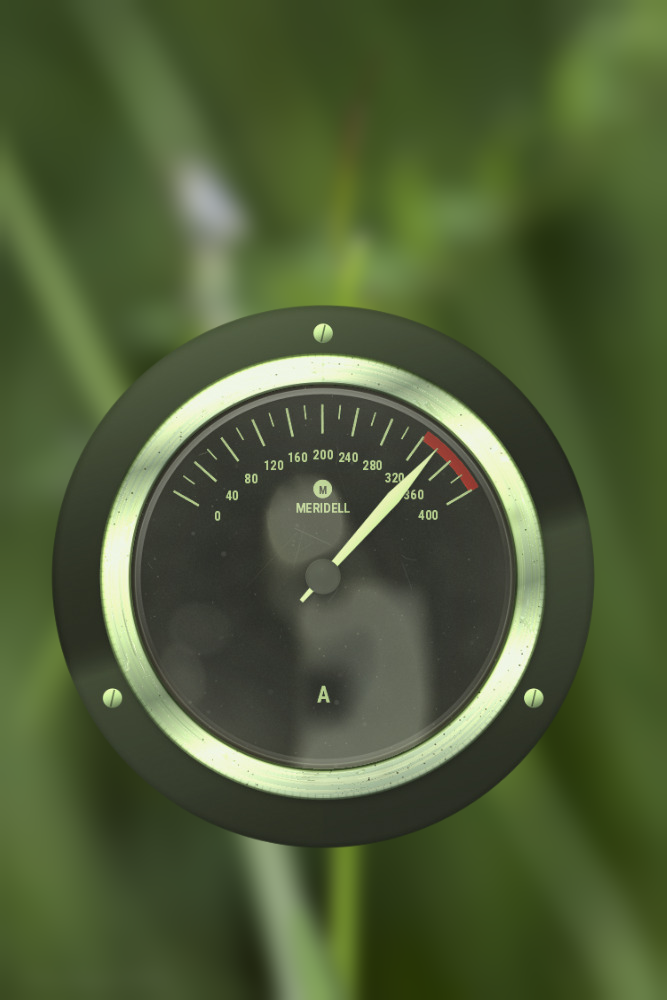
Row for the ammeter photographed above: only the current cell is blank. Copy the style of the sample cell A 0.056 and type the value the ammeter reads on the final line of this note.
A 340
